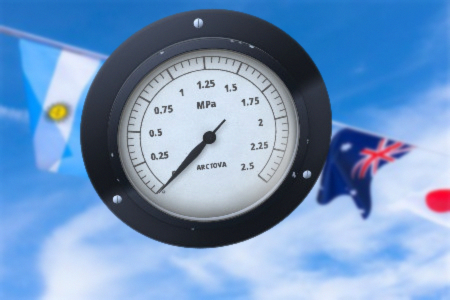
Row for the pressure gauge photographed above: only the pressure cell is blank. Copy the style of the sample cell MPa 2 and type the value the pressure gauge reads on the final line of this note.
MPa 0
